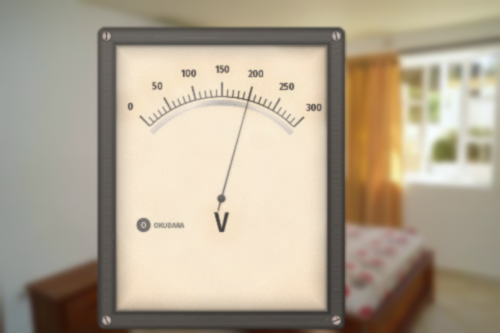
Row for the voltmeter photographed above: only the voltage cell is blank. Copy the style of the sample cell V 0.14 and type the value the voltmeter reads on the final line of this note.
V 200
